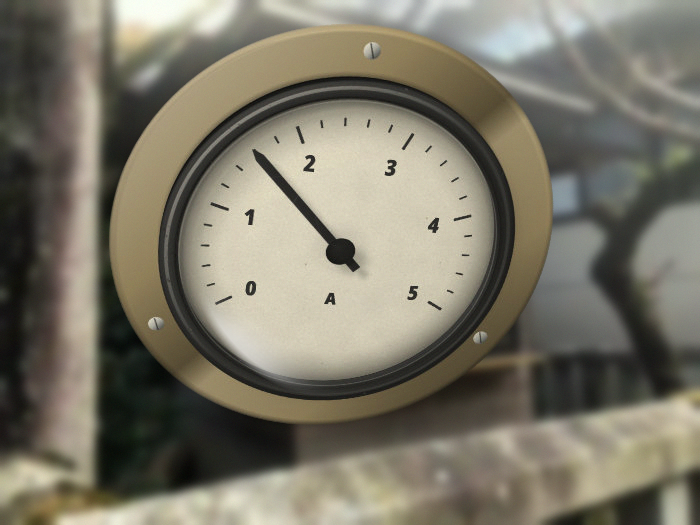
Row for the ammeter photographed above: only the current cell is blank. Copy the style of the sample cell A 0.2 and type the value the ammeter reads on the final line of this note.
A 1.6
